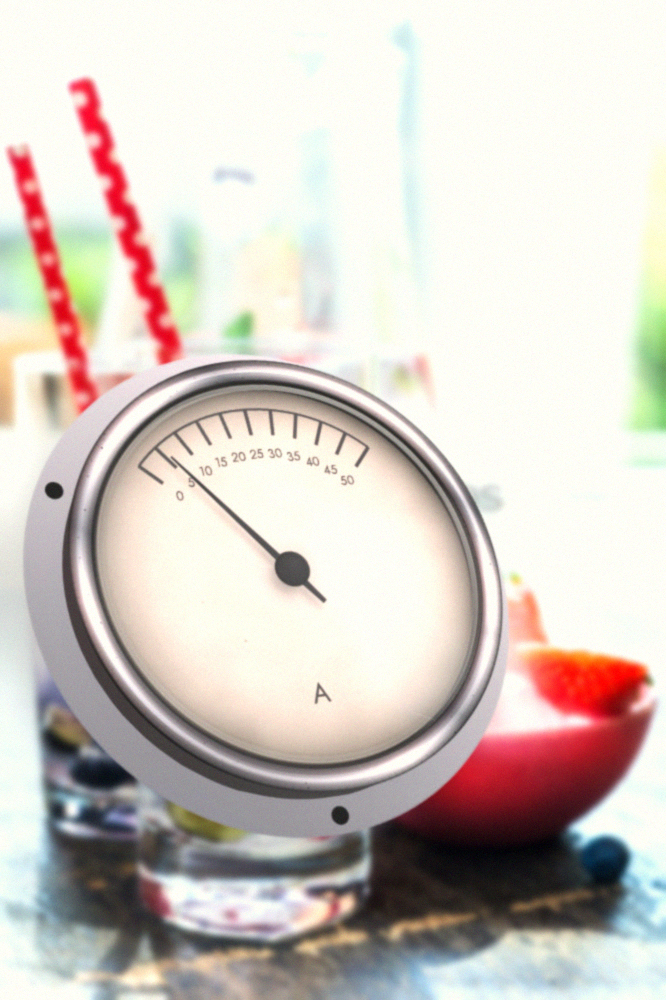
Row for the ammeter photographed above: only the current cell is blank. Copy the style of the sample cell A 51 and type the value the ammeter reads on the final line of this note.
A 5
